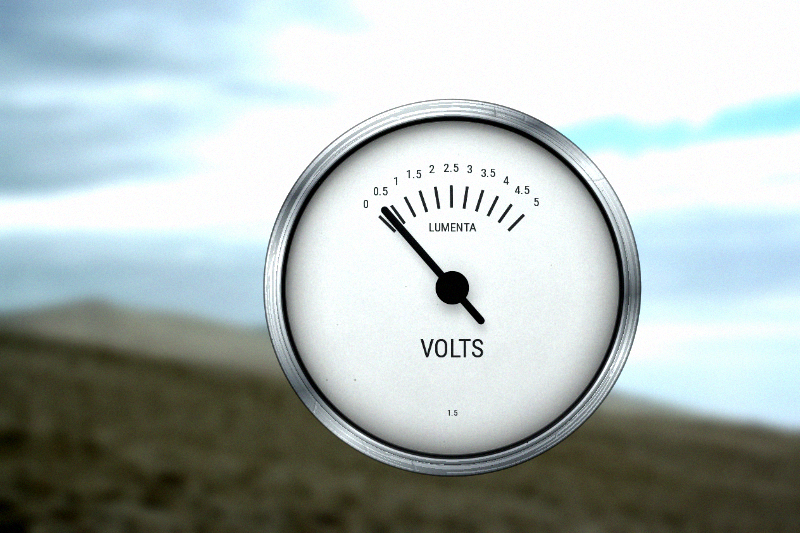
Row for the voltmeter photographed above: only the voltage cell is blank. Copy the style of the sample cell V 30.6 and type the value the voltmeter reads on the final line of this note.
V 0.25
